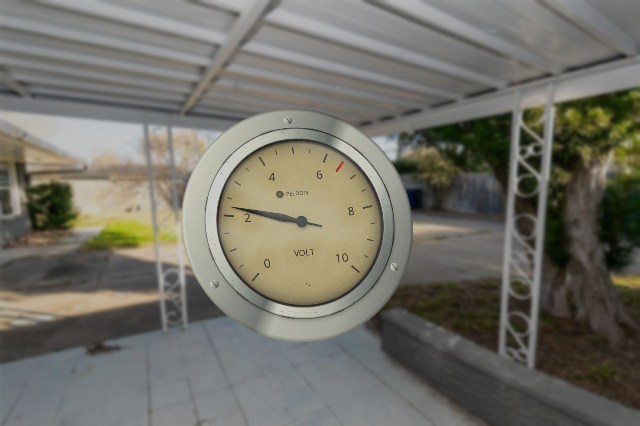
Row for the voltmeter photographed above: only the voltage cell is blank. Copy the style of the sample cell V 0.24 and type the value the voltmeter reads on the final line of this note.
V 2.25
